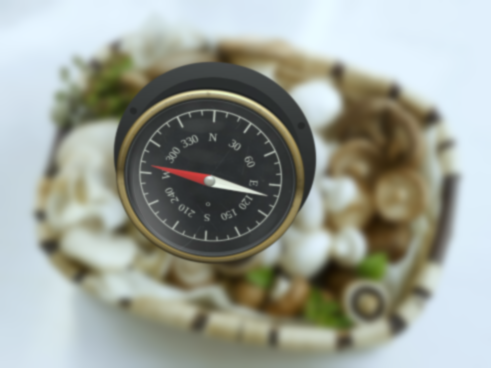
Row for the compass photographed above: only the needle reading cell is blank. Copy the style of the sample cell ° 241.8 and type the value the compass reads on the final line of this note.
° 280
